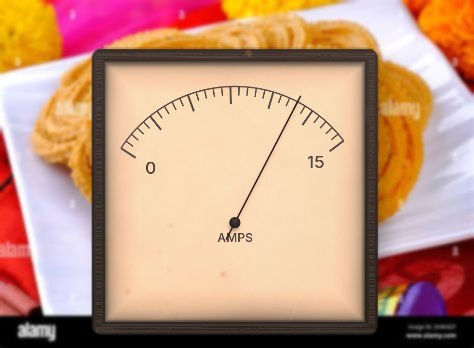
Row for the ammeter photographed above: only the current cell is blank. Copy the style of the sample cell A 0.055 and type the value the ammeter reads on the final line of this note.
A 11.5
